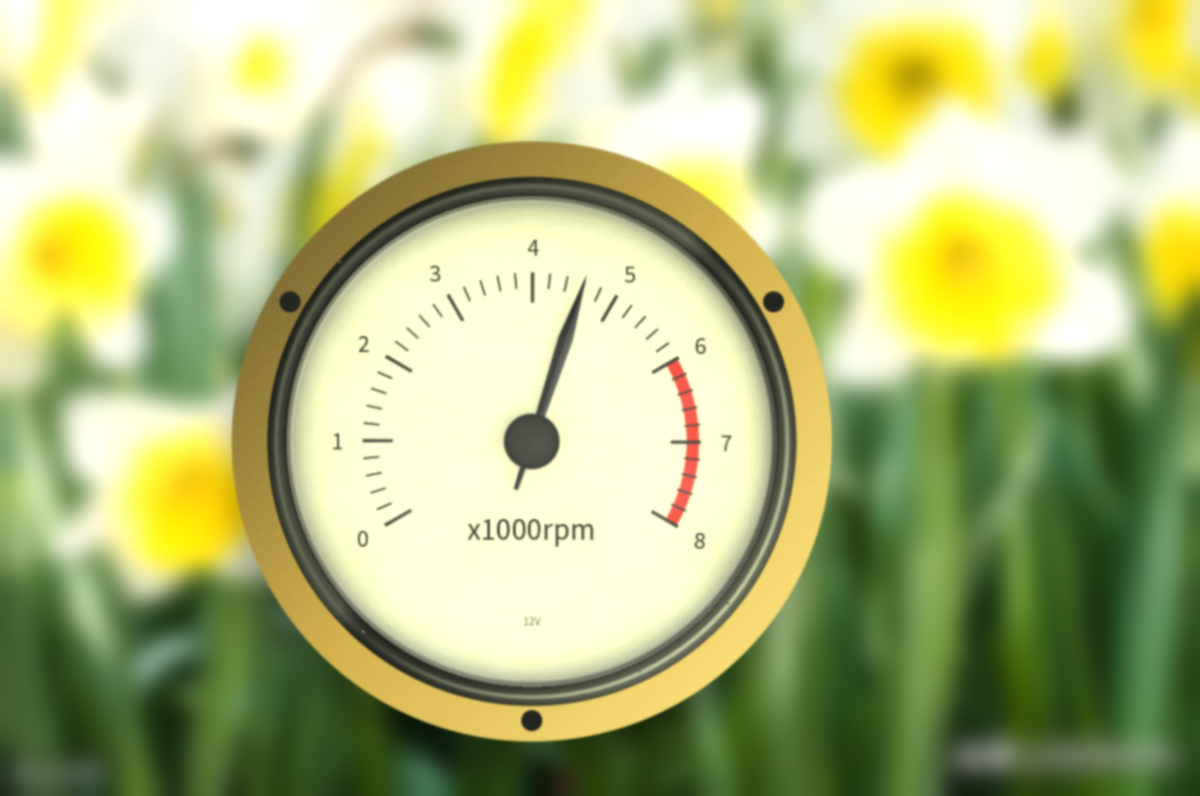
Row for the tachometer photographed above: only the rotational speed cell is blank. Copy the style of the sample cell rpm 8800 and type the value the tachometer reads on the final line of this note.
rpm 4600
